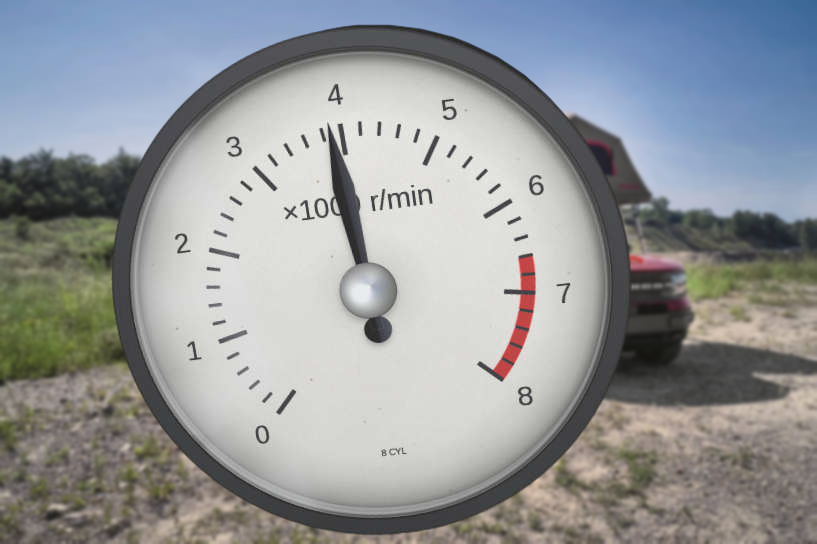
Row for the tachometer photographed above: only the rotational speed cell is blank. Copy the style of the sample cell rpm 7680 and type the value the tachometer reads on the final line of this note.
rpm 3900
